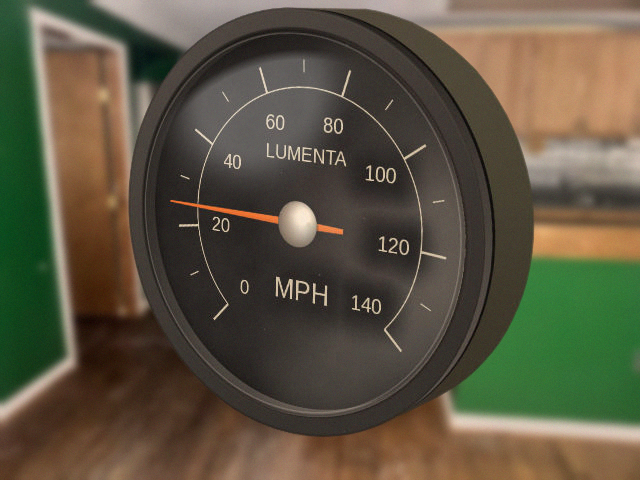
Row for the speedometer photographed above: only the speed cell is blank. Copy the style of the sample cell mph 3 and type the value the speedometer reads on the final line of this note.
mph 25
